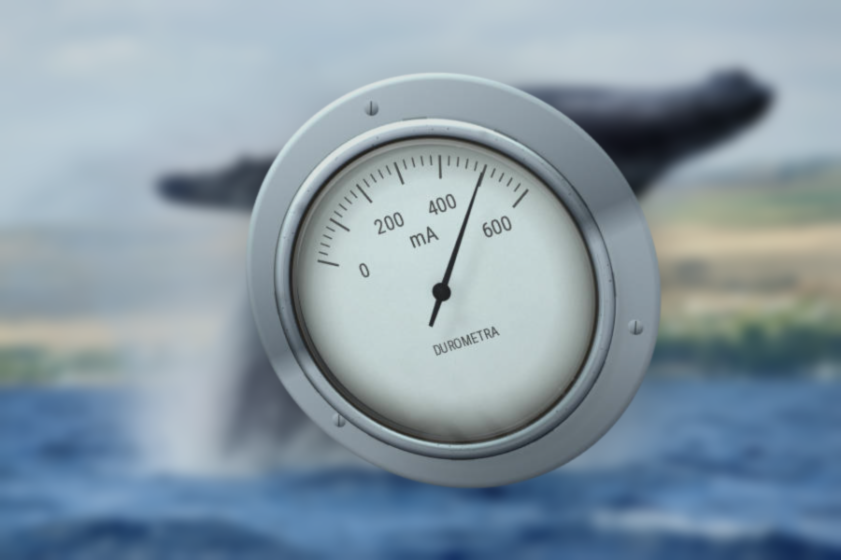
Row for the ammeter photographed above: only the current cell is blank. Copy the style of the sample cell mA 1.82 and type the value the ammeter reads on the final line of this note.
mA 500
